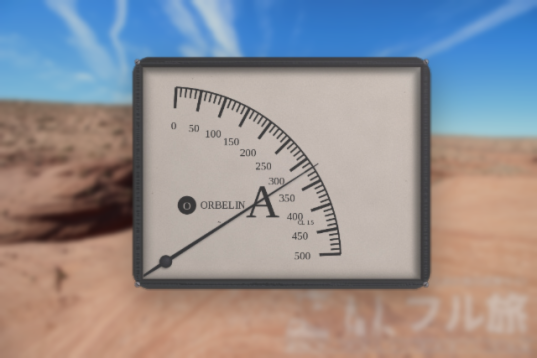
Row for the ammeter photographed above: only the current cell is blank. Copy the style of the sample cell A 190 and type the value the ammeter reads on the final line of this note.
A 320
